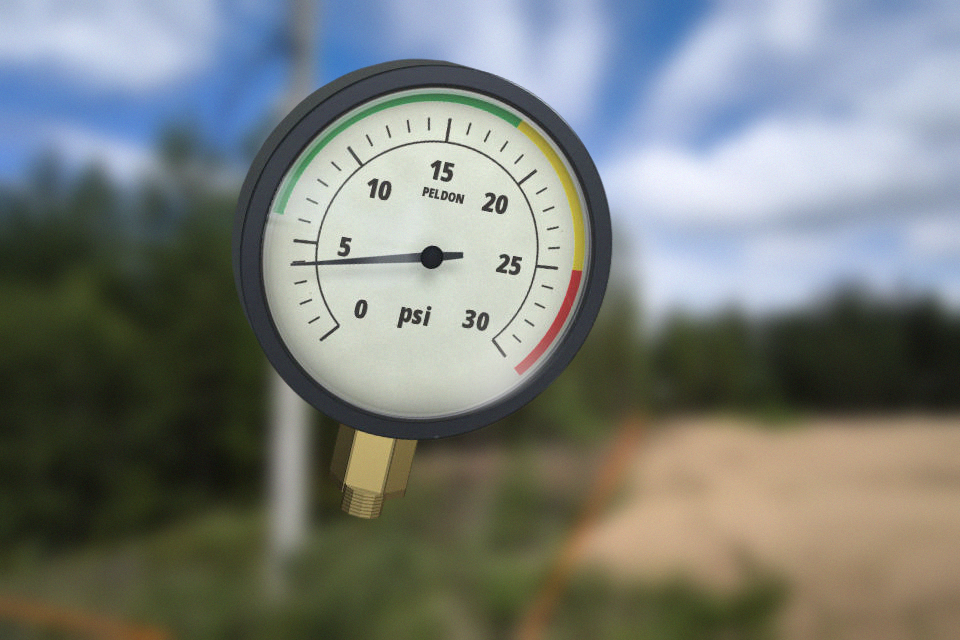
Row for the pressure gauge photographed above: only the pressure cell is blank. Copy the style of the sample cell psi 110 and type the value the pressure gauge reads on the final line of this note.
psi 4
